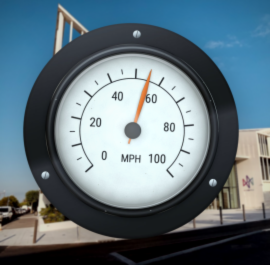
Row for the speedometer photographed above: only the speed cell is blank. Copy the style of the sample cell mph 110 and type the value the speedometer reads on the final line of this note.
mph 55
